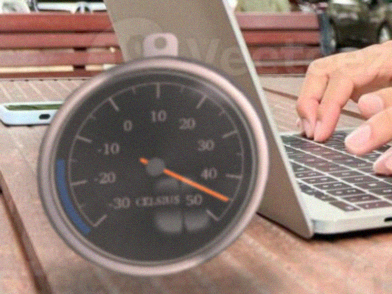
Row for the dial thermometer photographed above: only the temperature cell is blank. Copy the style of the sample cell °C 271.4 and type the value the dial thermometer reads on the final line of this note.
°C 45
